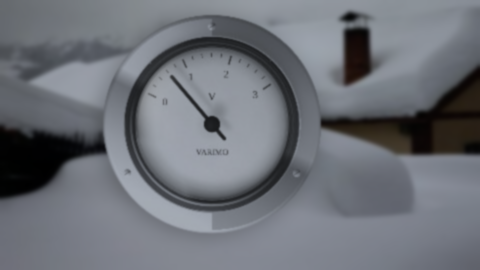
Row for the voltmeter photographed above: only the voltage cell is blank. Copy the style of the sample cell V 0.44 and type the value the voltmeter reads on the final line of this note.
V 0.6
